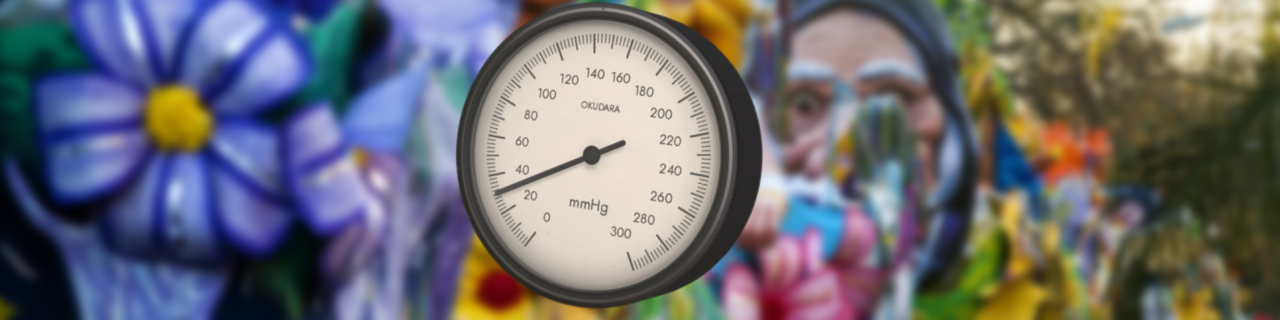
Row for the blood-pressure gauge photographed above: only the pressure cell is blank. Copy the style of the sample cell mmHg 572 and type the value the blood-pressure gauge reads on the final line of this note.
mmHg 30
